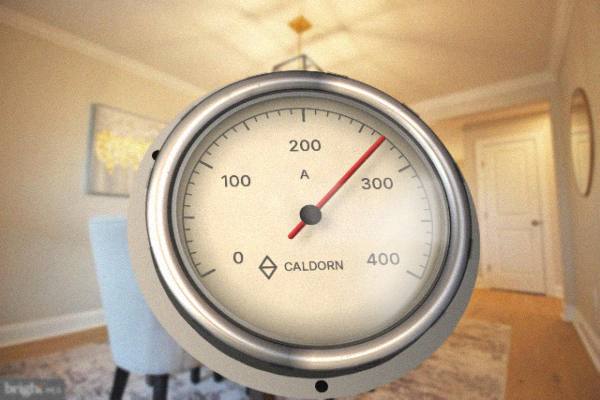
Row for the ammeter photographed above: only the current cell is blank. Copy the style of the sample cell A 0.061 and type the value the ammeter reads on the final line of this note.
A 270
